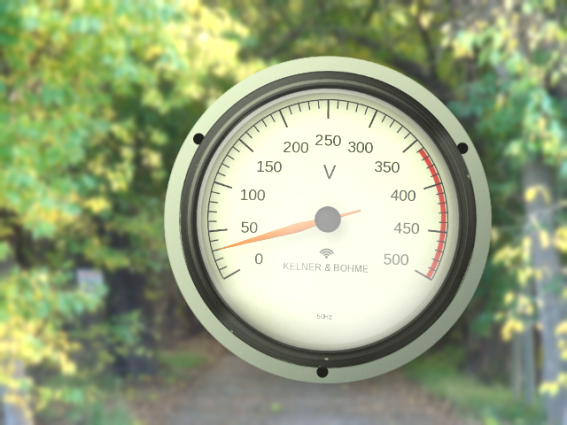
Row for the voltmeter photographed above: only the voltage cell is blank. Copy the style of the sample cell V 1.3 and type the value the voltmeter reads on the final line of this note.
V 30
